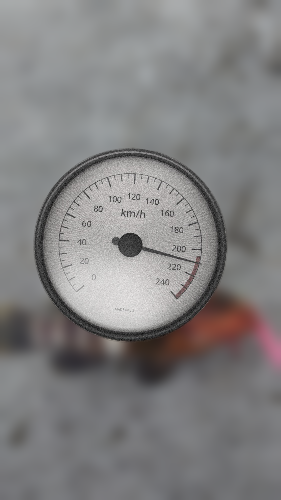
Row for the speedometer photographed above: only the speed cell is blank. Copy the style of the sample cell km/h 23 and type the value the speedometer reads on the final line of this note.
km/h 210
